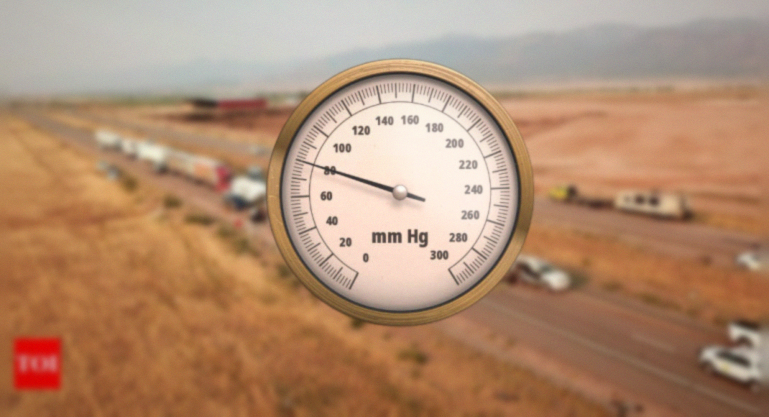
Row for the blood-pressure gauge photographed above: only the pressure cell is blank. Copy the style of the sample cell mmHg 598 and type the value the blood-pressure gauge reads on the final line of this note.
mmHg 80
